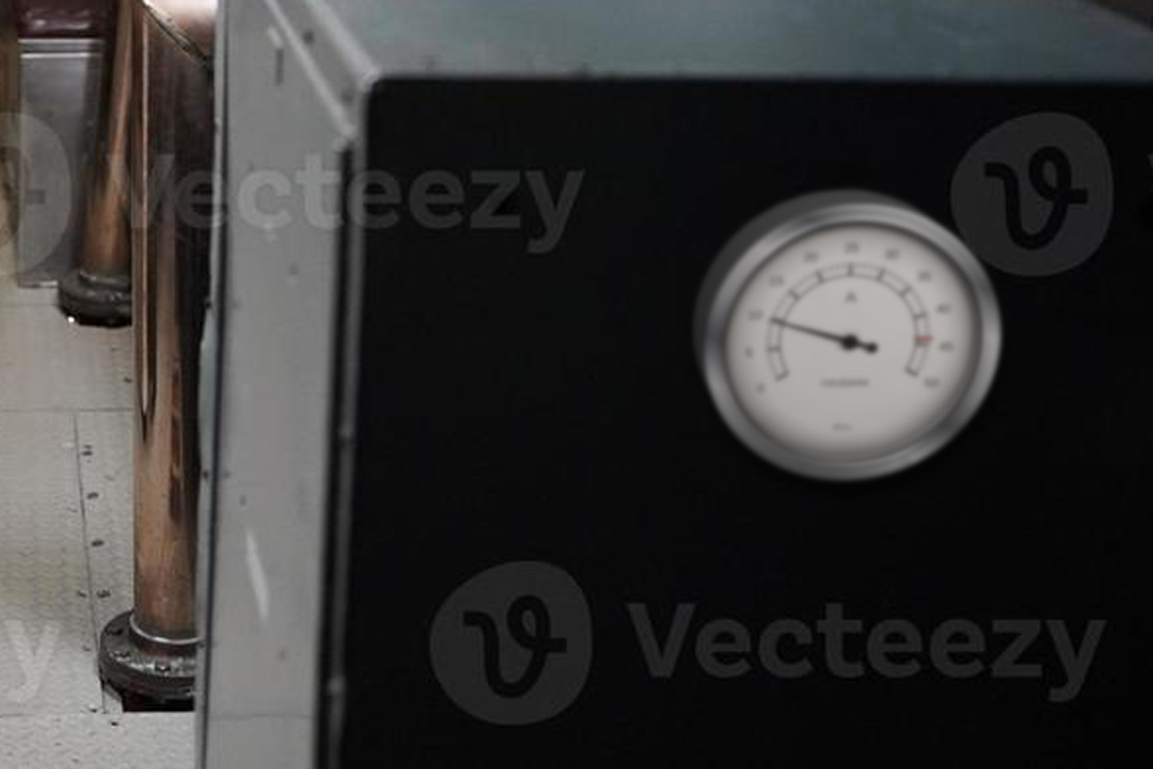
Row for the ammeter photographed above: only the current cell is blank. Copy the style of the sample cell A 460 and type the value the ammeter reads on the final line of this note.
A 10
